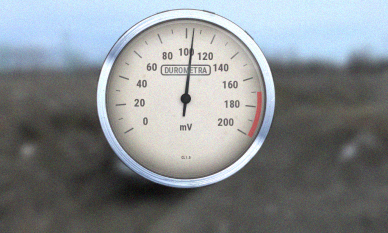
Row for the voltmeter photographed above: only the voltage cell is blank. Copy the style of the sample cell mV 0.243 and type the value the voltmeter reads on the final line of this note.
mV 105
